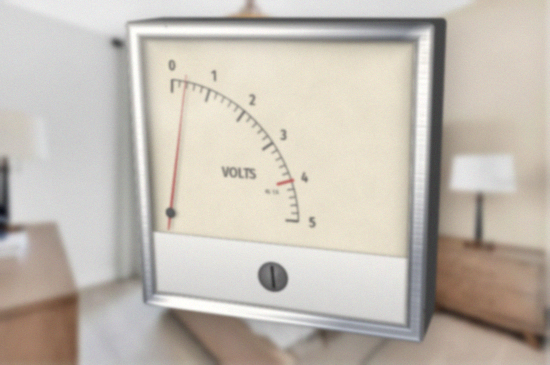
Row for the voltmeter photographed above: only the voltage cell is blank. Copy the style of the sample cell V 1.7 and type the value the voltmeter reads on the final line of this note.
V 0.4
